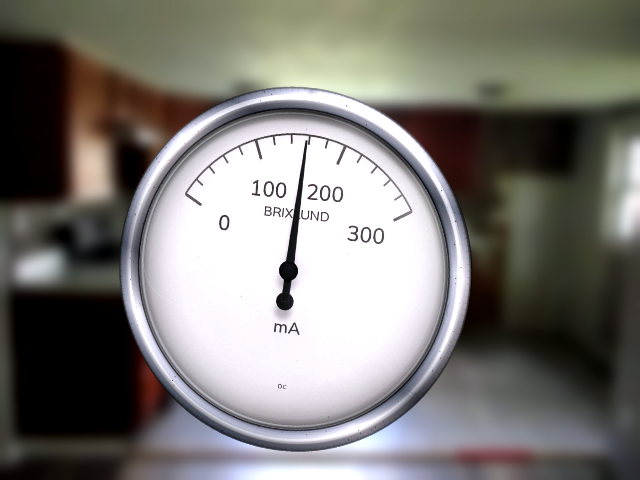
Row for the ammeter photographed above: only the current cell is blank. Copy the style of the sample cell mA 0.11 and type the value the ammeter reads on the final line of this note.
mA 160
